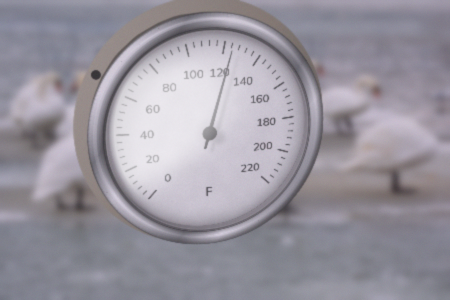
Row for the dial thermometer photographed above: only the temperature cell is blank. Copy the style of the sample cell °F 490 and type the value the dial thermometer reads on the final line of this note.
°F 124
